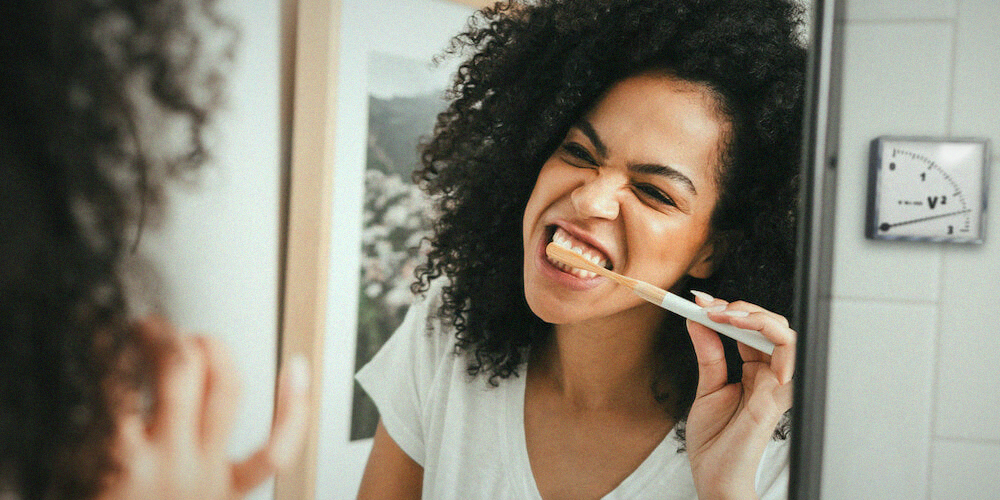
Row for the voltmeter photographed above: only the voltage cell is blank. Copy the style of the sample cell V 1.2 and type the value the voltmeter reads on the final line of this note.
V 2.5
